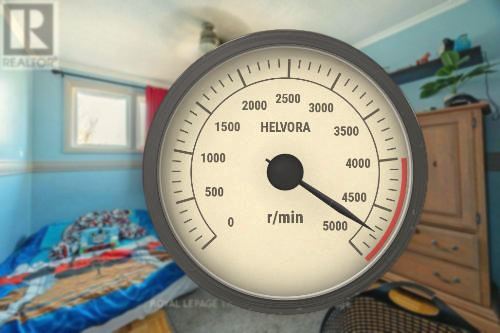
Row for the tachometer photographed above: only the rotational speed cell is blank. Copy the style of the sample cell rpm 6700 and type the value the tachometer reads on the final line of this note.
rpm 4750
